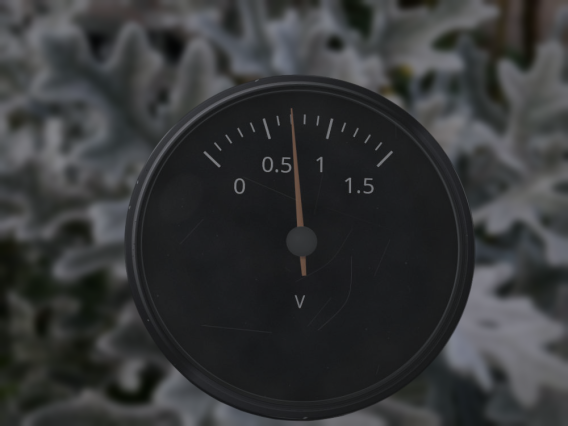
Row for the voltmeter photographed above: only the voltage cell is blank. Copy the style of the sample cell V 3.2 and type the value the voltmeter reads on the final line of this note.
V 0.7
